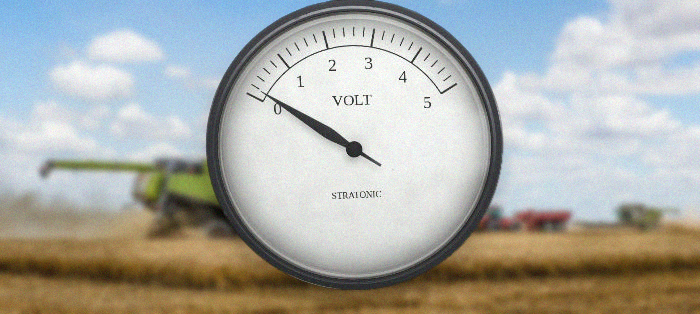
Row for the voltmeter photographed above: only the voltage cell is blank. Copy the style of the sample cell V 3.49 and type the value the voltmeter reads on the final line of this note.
V 0.2
